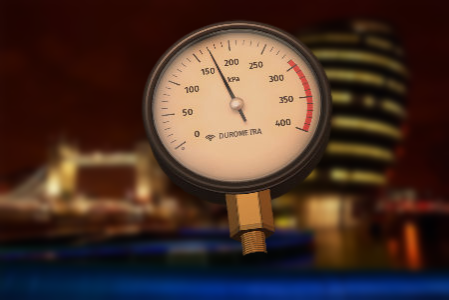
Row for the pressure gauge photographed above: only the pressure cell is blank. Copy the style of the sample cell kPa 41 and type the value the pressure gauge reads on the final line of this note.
kPa 170
